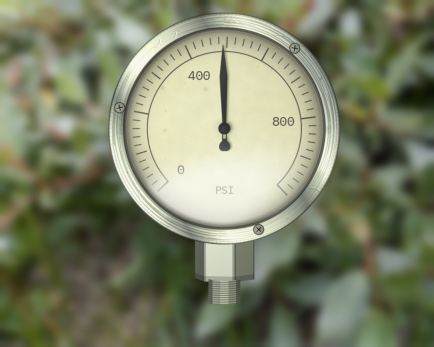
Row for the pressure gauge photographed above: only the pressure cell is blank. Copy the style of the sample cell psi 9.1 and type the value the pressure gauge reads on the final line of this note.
psi 490
